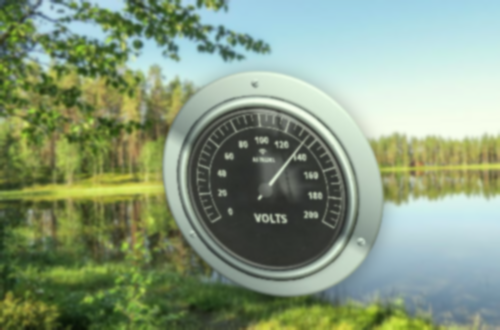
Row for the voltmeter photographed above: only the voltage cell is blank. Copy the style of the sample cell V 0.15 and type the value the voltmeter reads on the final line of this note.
V 135
